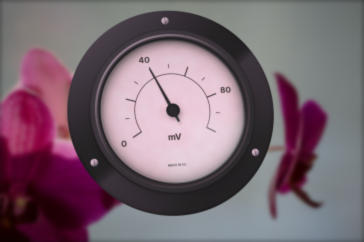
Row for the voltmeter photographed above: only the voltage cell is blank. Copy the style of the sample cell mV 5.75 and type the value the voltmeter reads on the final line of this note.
mV 40
